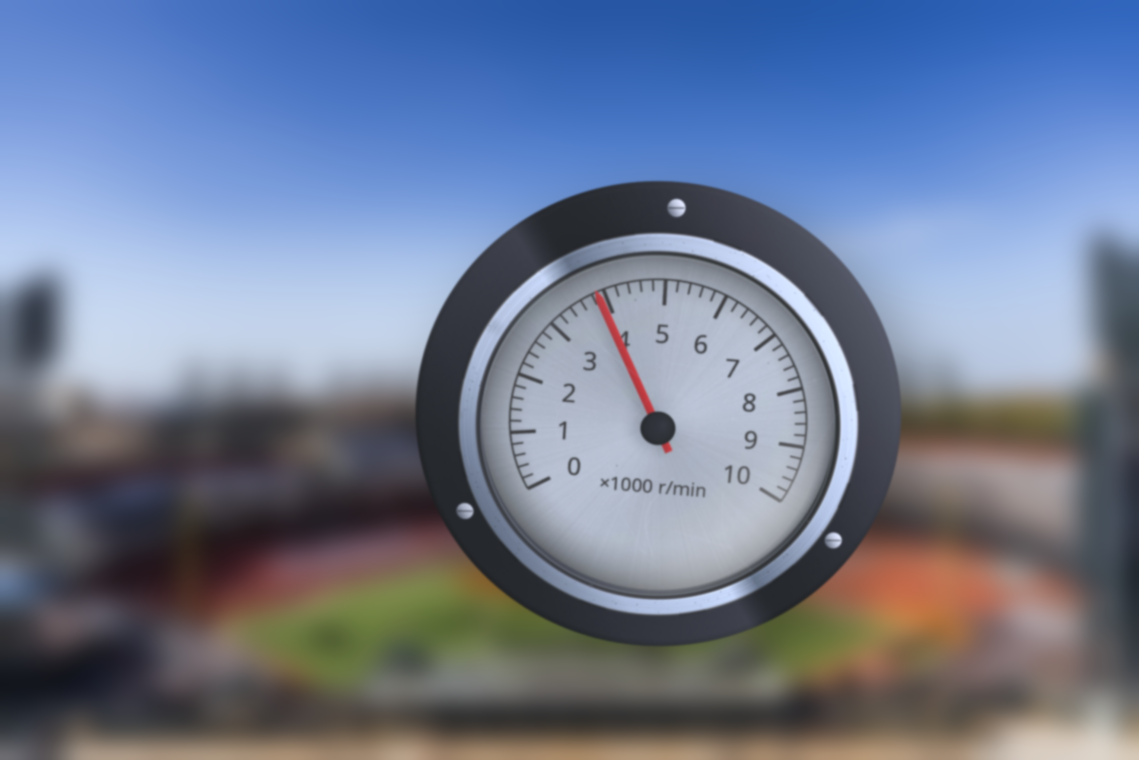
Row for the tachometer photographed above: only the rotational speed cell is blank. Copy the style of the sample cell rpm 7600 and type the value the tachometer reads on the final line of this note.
rpm 3900
